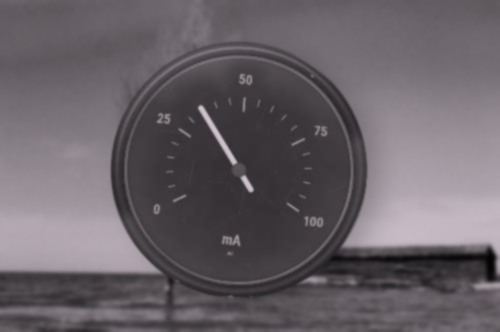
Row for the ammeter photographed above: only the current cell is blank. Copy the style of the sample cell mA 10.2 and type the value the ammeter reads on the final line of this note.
mA 35
